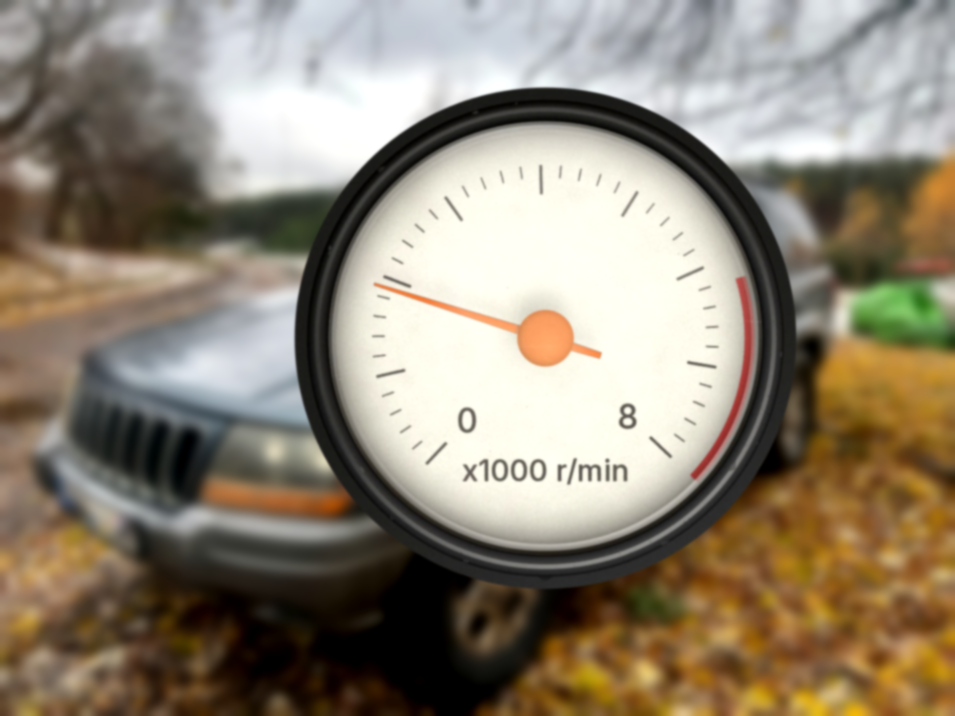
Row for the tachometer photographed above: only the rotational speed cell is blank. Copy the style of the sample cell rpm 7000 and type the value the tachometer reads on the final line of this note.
rpm 1900
